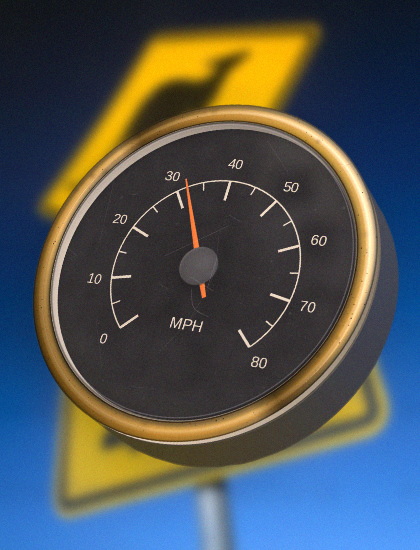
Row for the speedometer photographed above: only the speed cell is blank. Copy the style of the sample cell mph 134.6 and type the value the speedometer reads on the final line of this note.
mph 32.5
